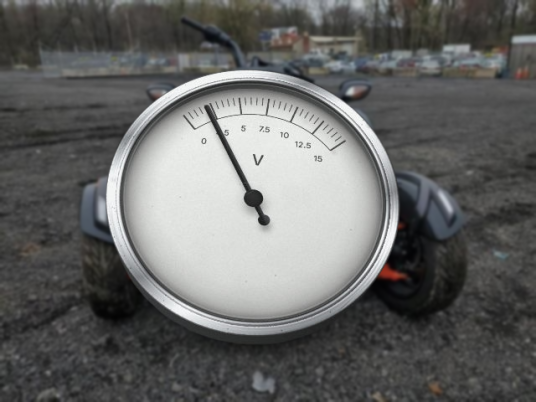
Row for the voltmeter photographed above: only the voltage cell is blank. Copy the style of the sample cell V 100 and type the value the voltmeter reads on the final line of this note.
V 2
